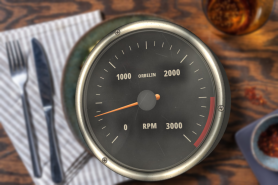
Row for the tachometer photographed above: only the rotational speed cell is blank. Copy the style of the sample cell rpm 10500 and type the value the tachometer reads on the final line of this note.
rpm 350
